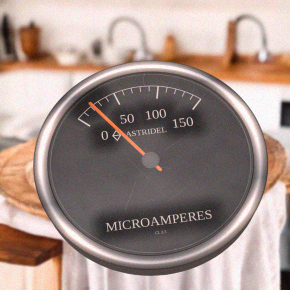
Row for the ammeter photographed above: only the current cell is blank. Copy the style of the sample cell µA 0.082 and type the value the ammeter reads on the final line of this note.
µA 20
